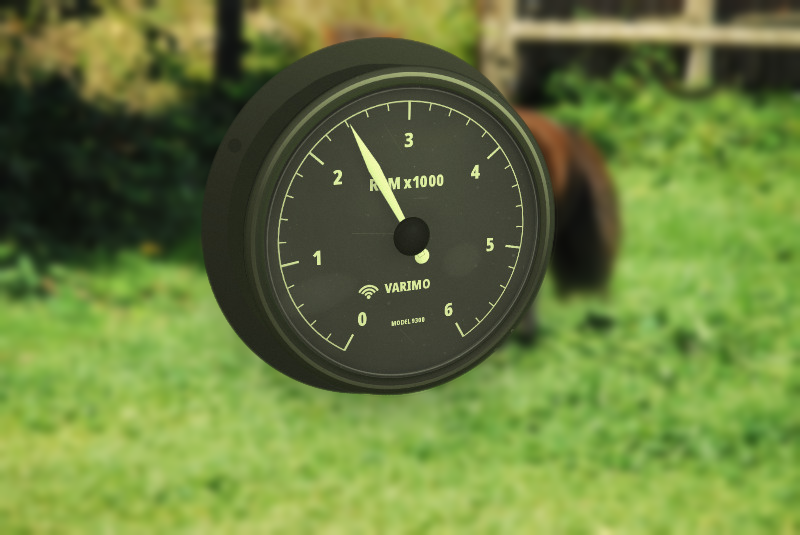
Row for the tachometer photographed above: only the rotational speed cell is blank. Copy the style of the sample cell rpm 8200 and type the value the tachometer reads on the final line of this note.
rpm 2400
